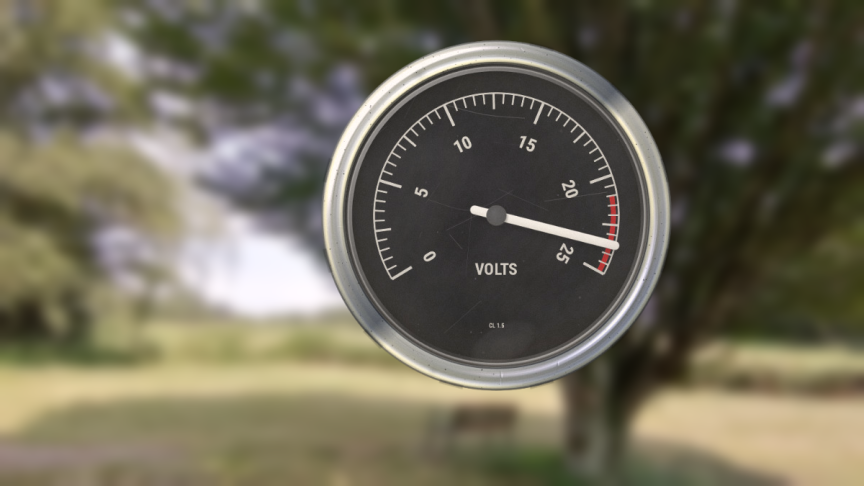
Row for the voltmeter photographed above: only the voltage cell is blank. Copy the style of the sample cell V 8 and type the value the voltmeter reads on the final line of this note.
V 23.5
